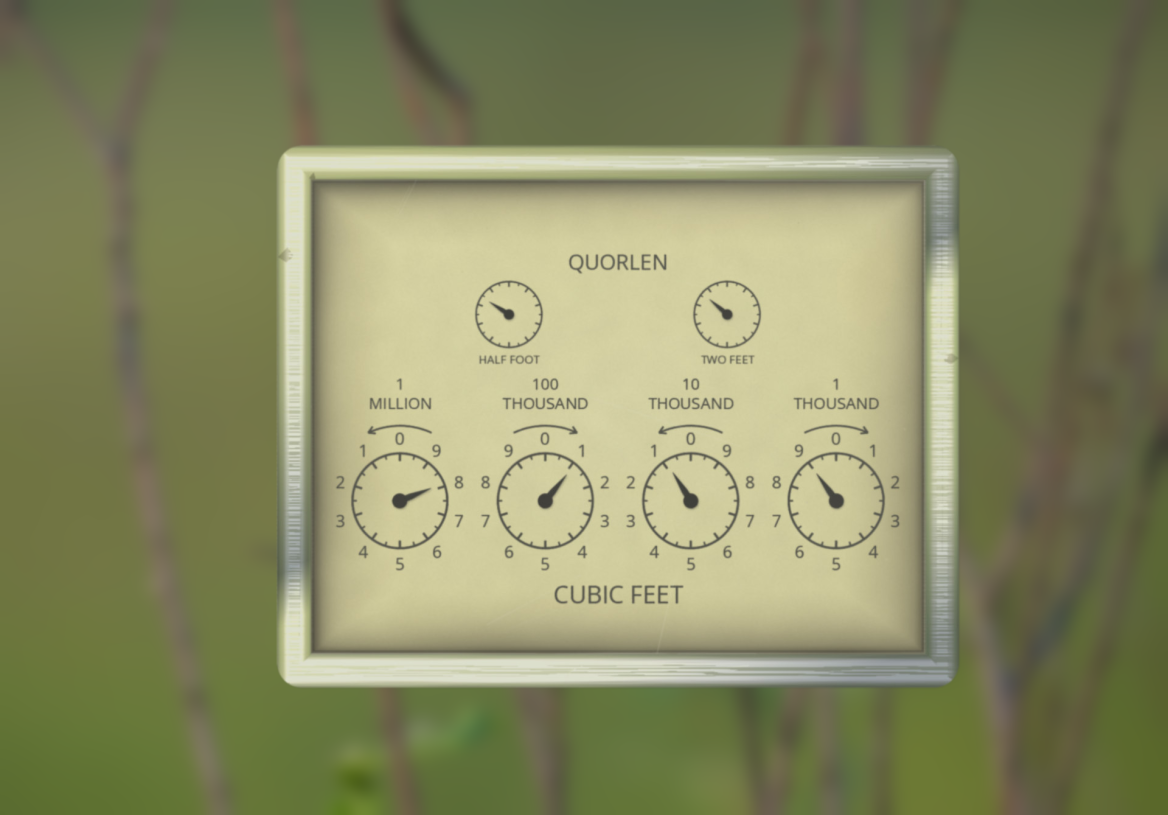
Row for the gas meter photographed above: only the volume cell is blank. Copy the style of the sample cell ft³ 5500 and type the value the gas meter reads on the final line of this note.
ft³ 810900
